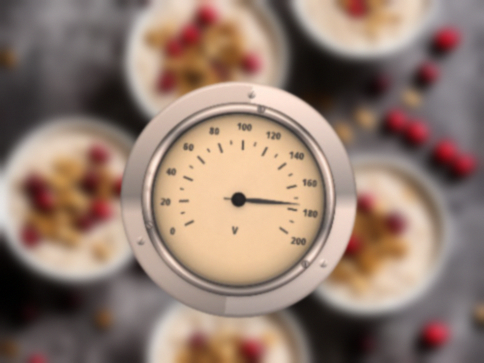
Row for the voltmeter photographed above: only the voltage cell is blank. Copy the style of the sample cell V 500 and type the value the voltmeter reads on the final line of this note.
V 175
